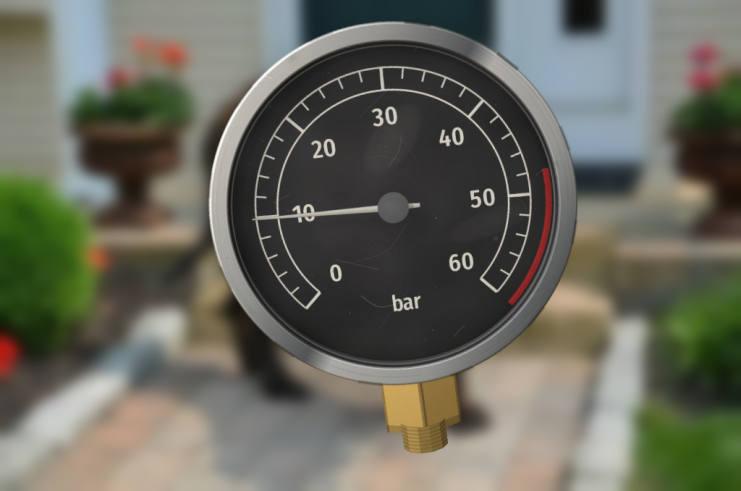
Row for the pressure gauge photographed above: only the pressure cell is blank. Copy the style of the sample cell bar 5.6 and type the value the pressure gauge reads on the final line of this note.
bar 10
